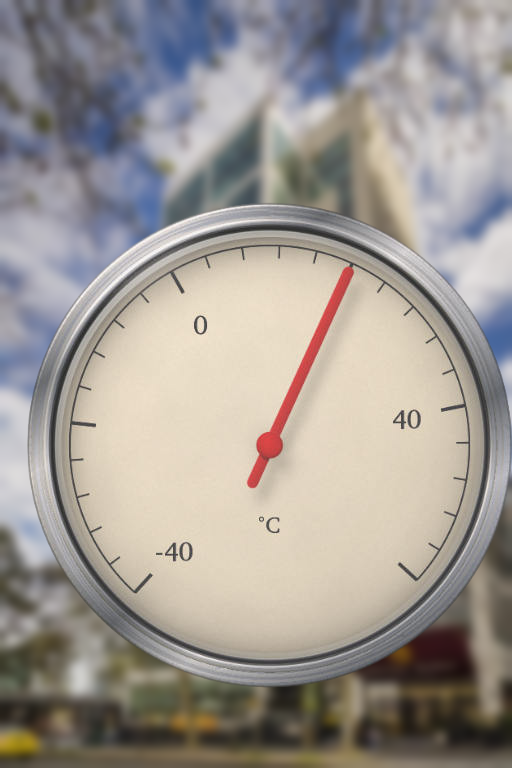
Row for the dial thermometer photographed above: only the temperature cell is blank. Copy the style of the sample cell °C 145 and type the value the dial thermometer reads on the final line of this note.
°C 20
